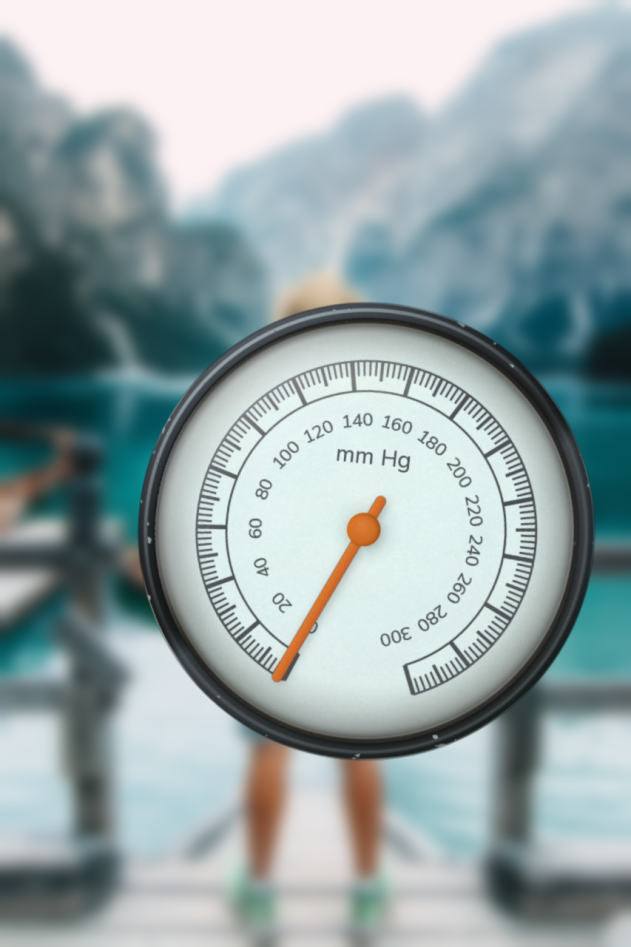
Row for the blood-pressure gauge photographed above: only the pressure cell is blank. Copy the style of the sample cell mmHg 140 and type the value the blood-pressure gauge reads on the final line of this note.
mmHg 2
